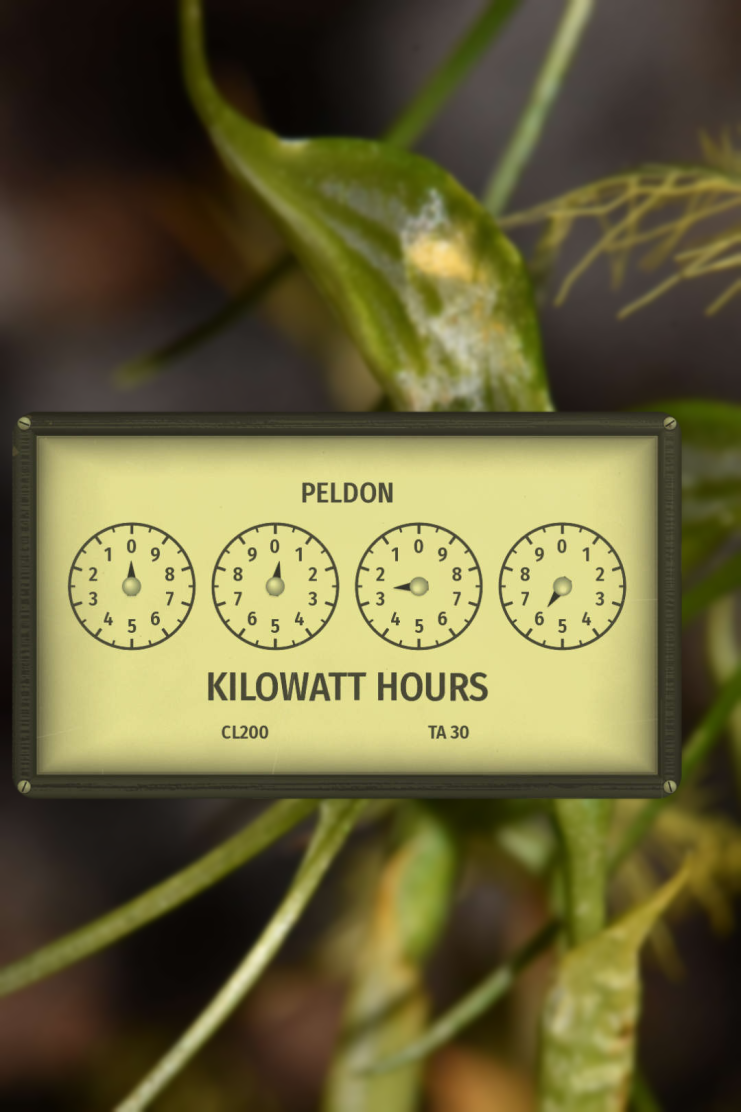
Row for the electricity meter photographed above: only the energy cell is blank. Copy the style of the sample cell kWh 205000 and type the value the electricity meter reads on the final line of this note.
kWh 26
